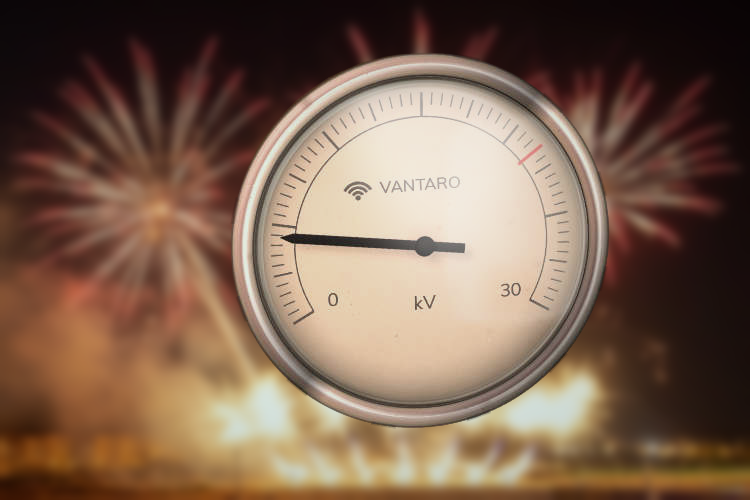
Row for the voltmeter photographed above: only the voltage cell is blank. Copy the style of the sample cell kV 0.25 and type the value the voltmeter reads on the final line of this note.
kV 4.5
